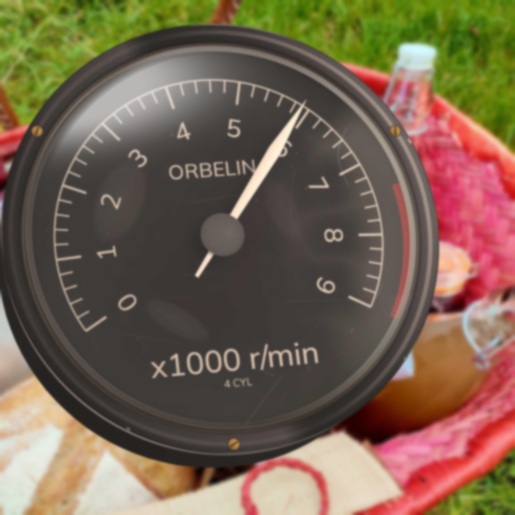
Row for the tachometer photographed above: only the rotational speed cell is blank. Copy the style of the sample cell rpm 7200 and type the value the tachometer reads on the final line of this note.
rpm 5900
